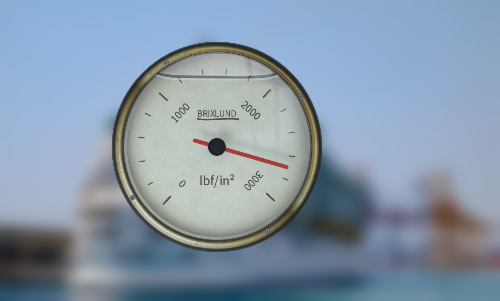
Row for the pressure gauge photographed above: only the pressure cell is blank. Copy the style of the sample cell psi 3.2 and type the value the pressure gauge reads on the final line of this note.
psi 2700
